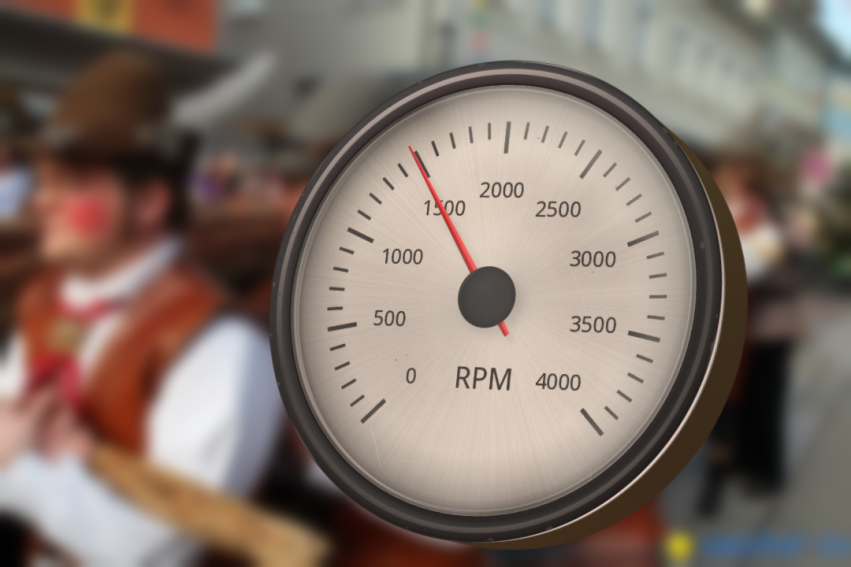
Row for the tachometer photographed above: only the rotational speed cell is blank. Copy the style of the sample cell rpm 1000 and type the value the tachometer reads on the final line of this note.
rpm 1500
